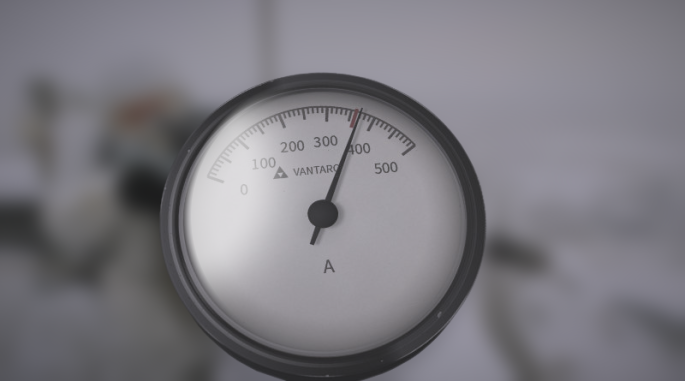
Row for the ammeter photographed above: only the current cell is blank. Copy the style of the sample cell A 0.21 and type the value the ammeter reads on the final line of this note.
A 370
